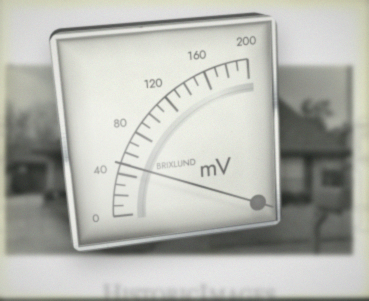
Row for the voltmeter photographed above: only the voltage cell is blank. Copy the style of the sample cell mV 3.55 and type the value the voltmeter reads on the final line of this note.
mV 50
